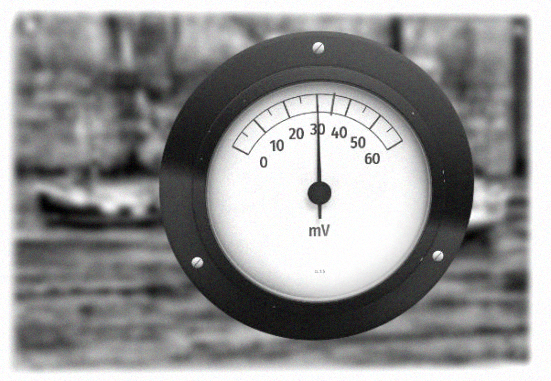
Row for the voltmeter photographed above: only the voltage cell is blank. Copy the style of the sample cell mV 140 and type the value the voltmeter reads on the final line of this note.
mV 30
